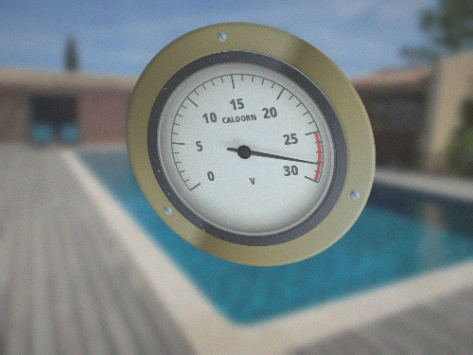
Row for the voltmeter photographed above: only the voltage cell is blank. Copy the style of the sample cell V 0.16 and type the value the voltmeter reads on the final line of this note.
V 28
